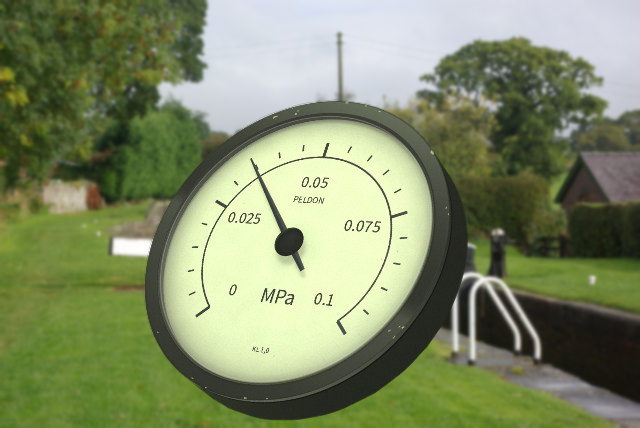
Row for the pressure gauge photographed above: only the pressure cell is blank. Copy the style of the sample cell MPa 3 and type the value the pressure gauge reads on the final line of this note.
MPa 0.035
